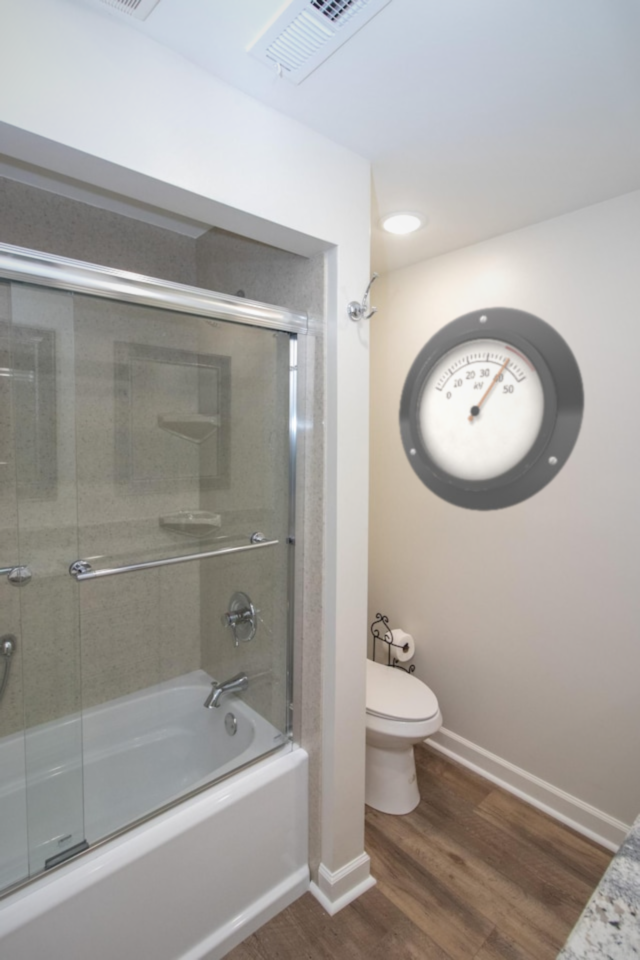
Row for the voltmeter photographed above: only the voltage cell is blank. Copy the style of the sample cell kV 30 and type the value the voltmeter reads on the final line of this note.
kV 40
